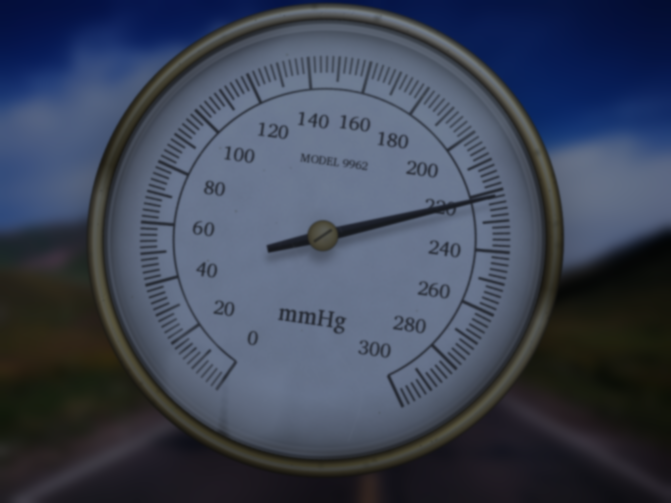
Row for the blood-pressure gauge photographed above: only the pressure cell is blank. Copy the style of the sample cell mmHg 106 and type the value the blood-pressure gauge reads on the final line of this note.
mmHg 222
